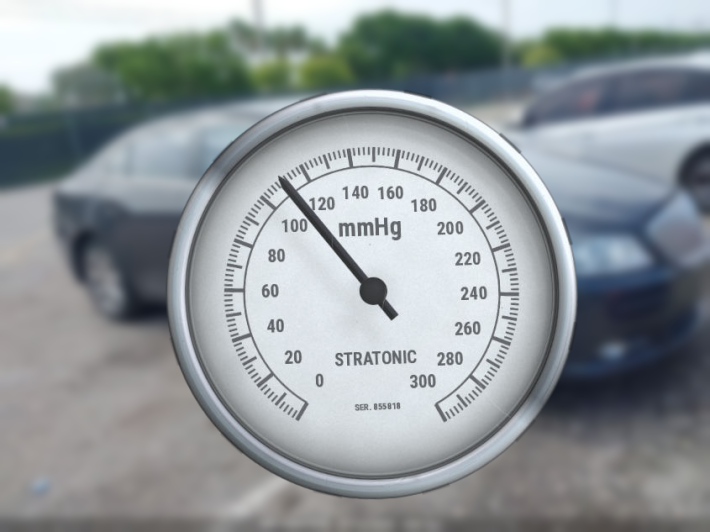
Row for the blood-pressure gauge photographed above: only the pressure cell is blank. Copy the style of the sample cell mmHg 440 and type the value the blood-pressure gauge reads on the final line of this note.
mmHg 110
